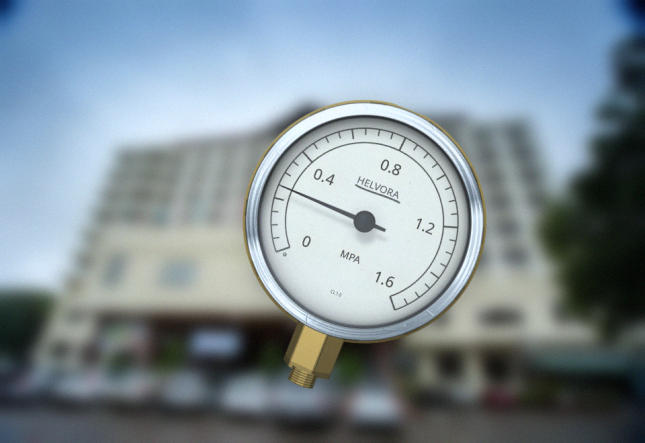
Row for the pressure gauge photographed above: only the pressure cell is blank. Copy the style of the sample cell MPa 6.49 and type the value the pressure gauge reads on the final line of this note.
MPa 0.25
